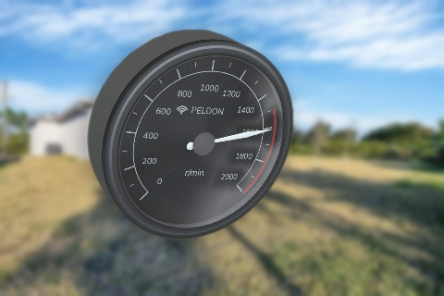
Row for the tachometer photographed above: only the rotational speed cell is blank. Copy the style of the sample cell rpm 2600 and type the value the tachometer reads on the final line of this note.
rpm 1600
